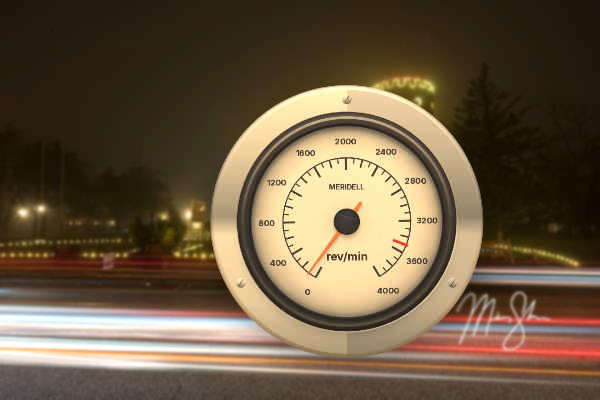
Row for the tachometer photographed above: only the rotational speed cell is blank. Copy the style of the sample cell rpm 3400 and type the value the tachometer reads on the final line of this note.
rpm 100
